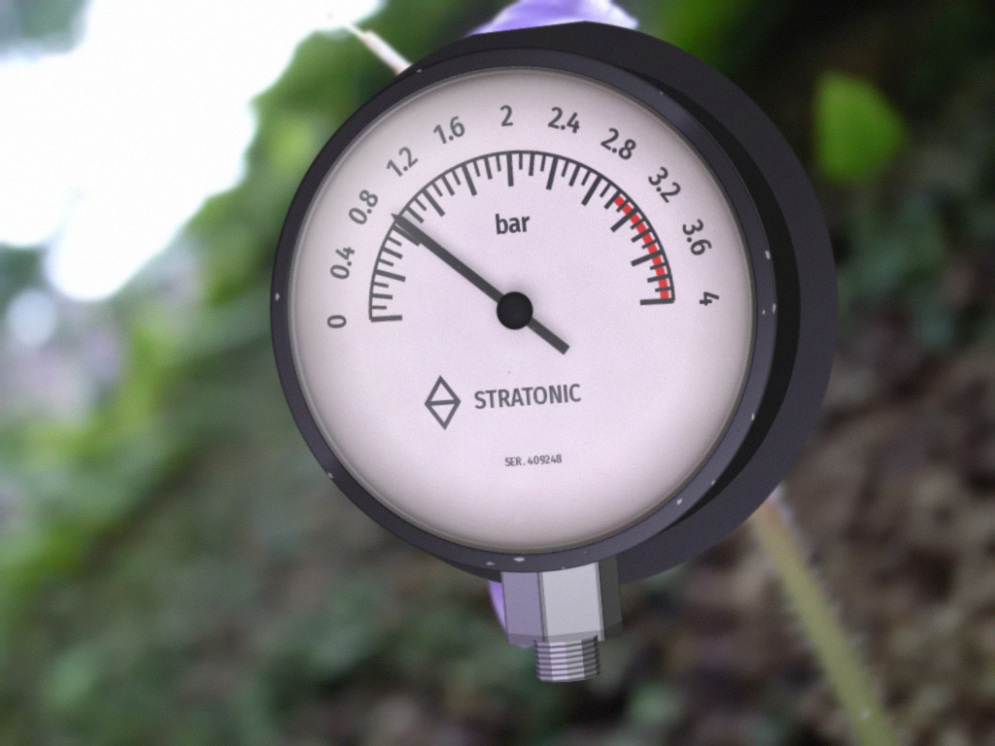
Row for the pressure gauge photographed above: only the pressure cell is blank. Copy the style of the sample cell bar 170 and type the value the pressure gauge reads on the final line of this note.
bar 0.9
